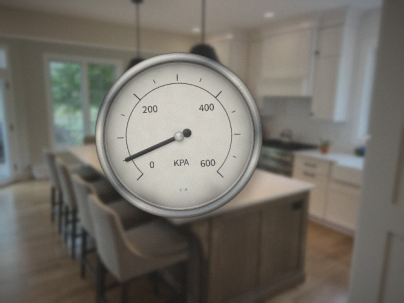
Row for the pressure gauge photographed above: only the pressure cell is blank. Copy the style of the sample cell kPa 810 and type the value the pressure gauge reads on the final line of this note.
kPa 50
